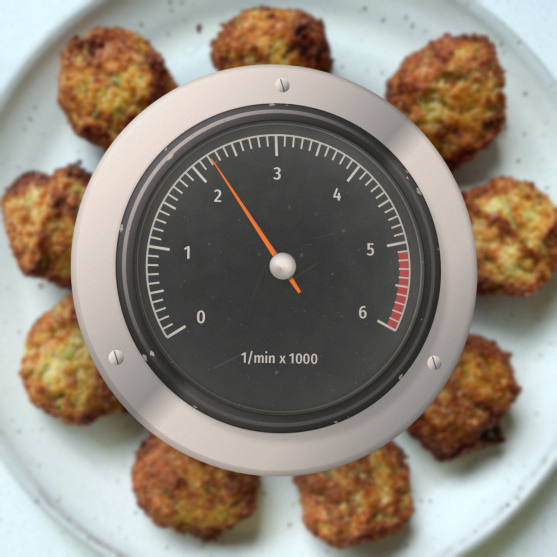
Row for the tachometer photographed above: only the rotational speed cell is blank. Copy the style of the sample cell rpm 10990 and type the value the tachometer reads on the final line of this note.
rpm 2200
